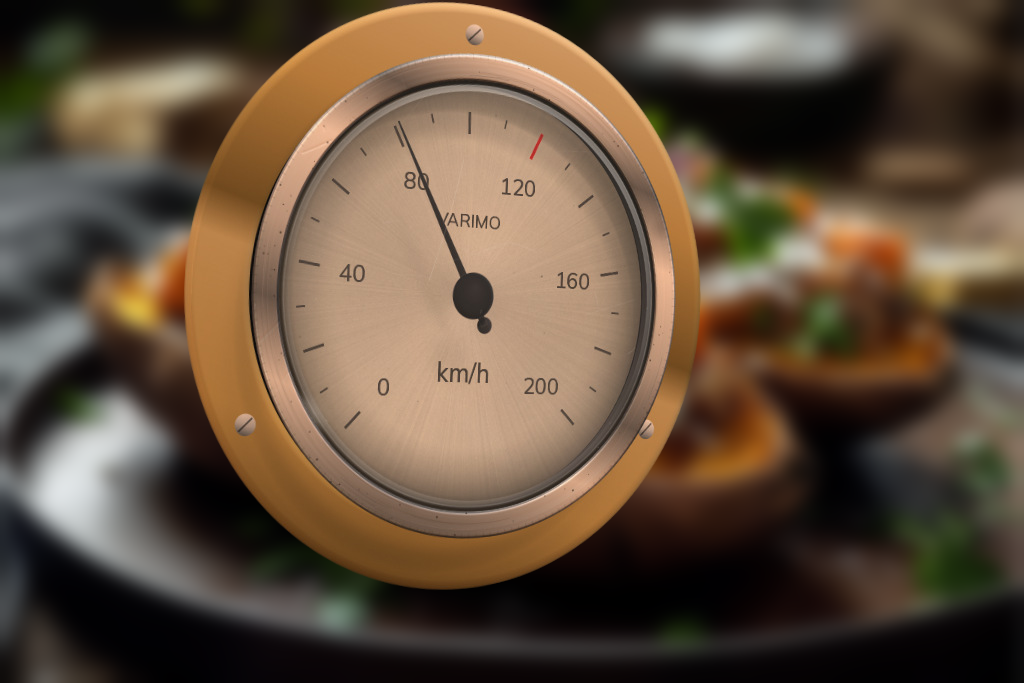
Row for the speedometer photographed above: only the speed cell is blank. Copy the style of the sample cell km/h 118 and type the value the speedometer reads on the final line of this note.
km/h 80
